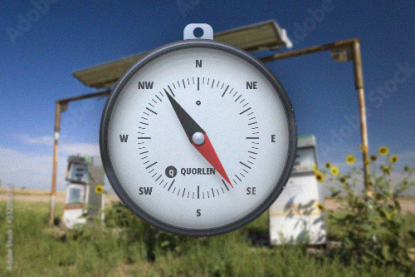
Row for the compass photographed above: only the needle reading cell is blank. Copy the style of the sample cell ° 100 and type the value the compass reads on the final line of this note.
° 145
